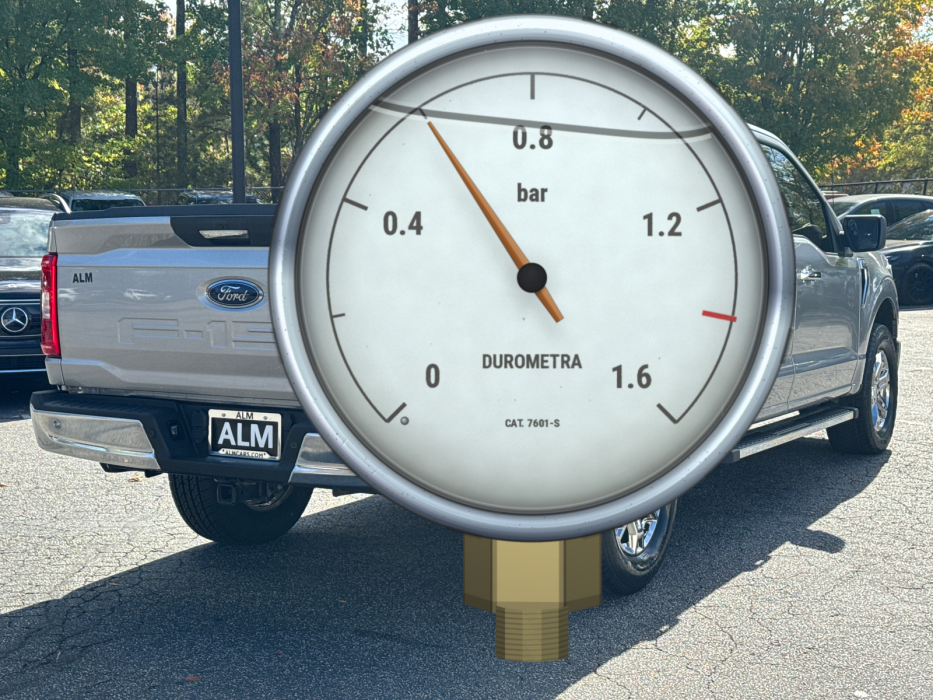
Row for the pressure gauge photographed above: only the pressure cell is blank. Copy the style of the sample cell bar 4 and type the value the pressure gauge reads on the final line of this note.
bar 0.6
